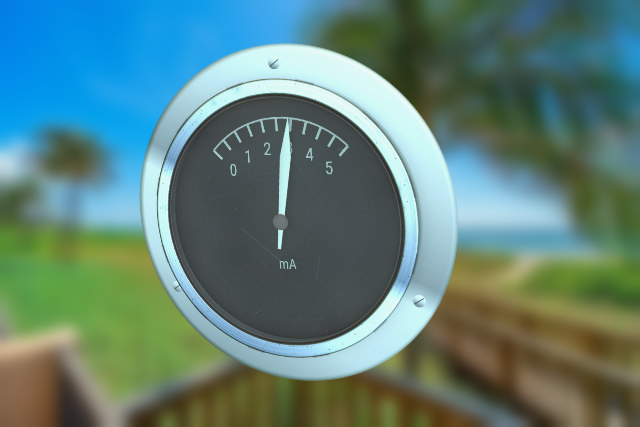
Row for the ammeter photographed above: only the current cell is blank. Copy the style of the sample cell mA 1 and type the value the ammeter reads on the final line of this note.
mA 3
